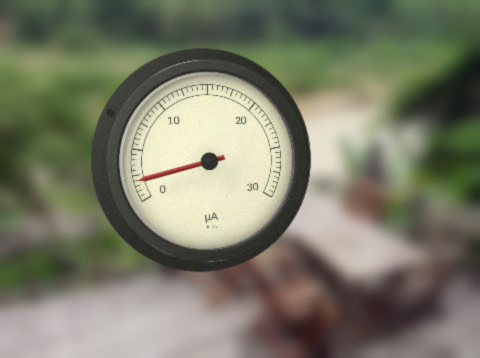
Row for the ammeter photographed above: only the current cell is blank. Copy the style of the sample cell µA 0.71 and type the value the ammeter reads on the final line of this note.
µA 2
